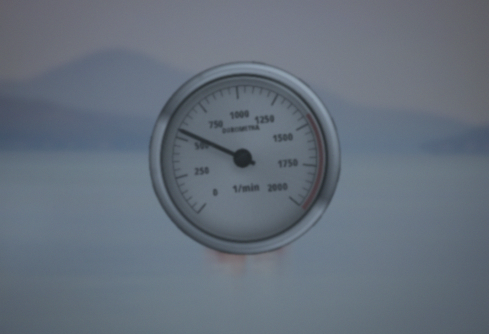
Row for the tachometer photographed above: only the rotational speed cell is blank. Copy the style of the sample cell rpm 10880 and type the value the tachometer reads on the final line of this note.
rpm 550
